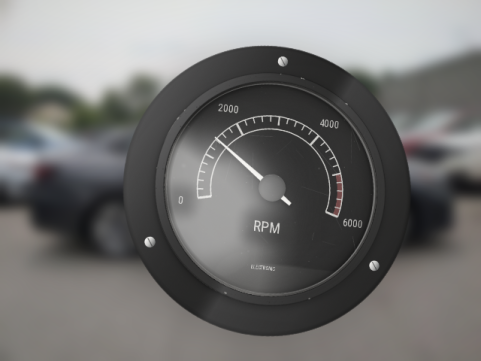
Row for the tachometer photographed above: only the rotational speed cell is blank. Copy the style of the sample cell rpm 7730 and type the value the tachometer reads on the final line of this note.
rpm 1400
